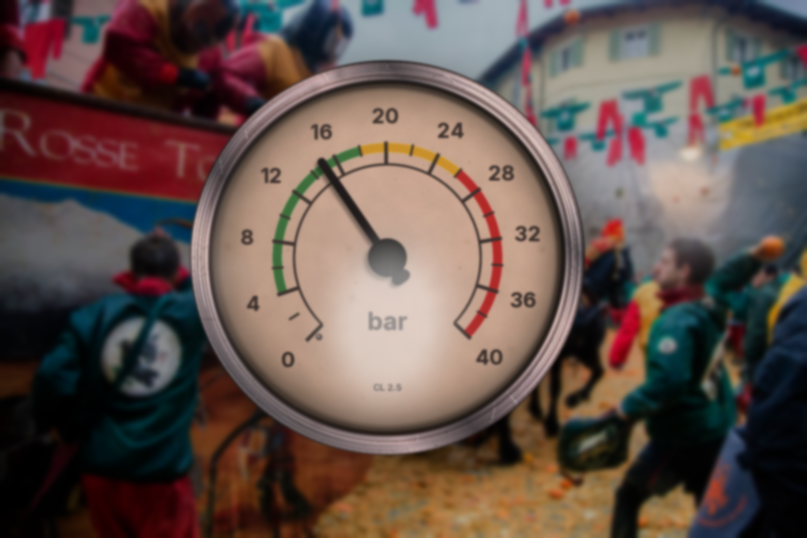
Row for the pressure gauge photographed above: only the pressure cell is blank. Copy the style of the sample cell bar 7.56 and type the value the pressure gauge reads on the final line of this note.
bar 15
